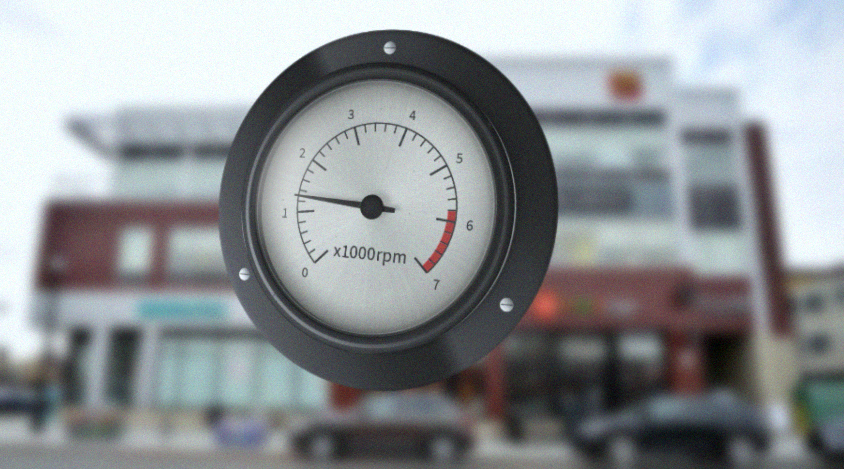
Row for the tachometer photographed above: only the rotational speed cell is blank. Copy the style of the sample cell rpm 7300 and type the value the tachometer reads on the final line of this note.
rpm 1300
